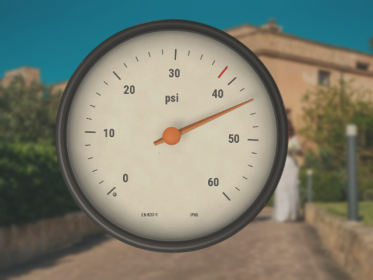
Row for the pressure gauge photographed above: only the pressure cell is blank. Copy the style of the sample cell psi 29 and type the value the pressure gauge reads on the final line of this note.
psi 44
